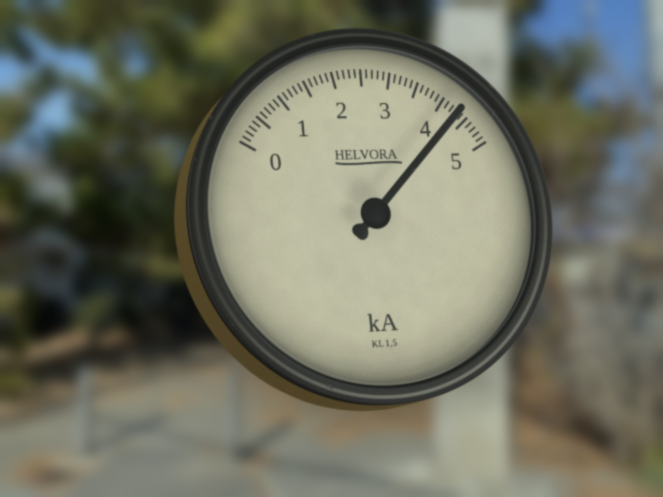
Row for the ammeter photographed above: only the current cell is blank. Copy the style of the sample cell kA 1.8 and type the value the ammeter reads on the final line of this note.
kA 4.3
